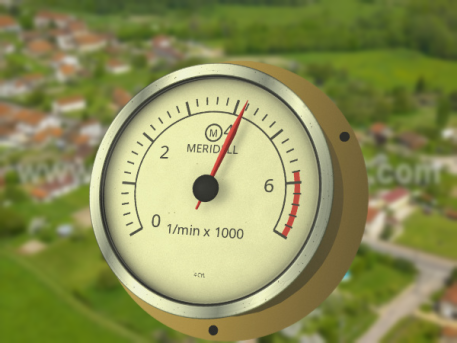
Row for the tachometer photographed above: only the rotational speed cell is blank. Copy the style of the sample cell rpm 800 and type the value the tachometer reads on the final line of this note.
rpm 4200
